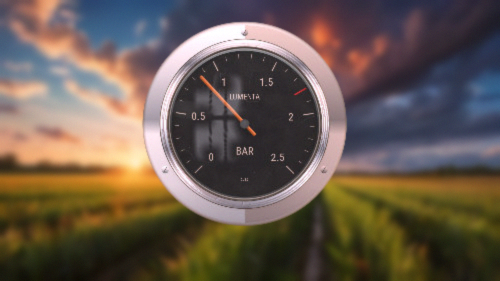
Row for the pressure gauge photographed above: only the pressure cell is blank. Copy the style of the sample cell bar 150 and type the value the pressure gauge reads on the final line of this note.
bar 0.85
